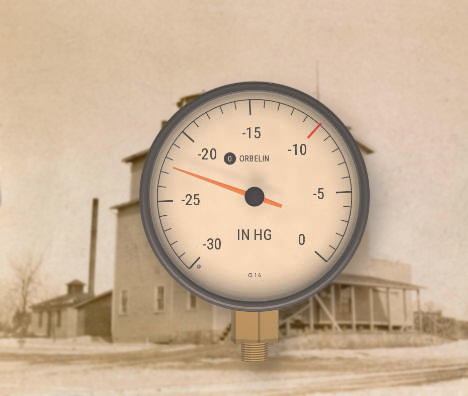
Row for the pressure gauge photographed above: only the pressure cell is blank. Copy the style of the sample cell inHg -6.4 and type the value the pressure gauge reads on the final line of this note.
inHg -22.5
